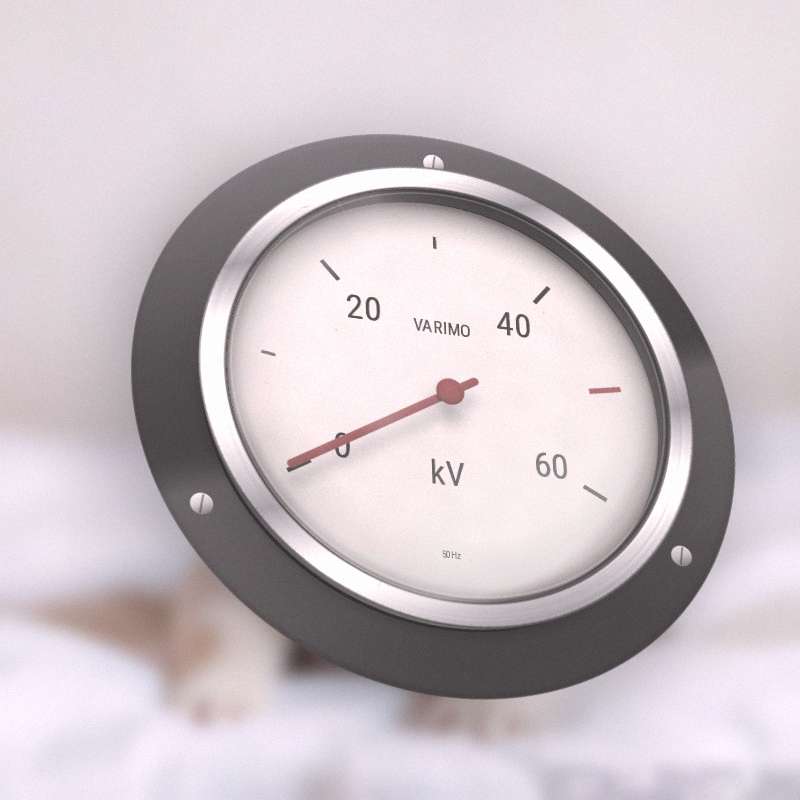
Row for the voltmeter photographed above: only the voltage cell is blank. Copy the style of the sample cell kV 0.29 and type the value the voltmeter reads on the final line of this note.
kV 0
